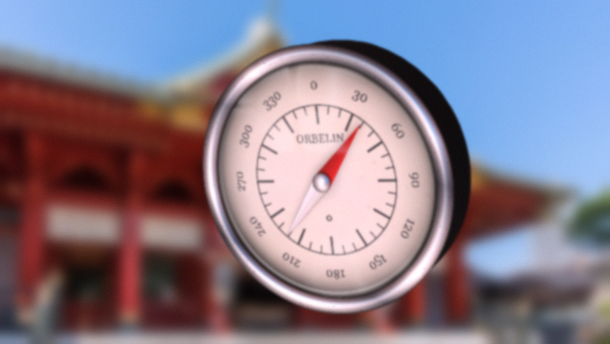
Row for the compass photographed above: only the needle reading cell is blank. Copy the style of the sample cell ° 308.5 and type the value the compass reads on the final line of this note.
° 40
